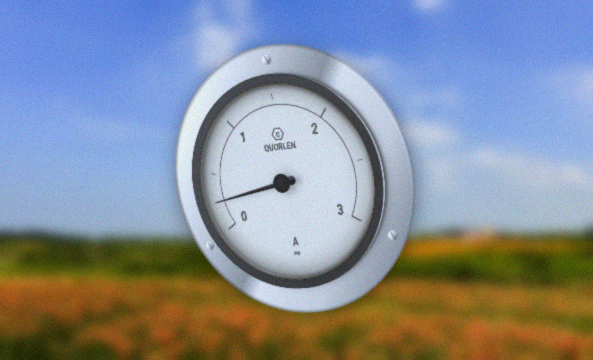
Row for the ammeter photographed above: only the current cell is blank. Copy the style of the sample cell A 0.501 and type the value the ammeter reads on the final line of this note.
A 0.25
